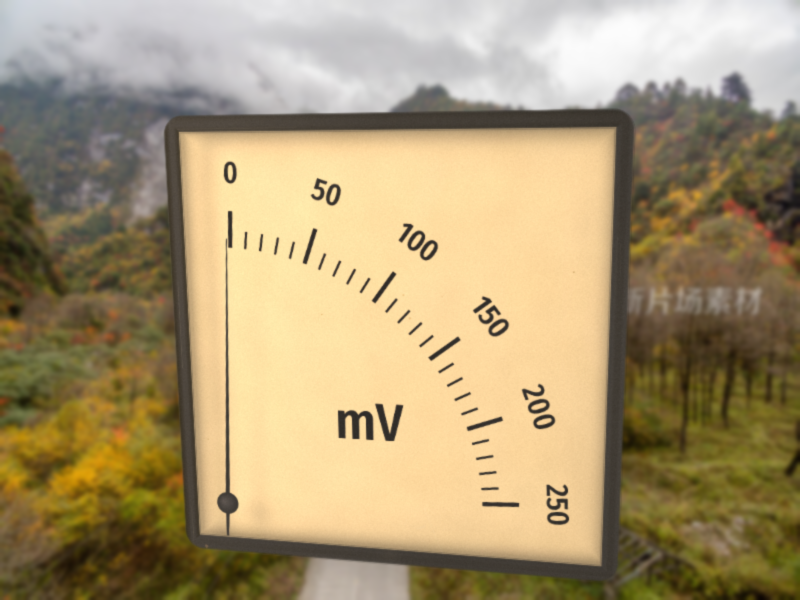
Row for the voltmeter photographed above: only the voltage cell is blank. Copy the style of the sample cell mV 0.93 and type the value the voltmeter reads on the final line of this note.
mV 0
